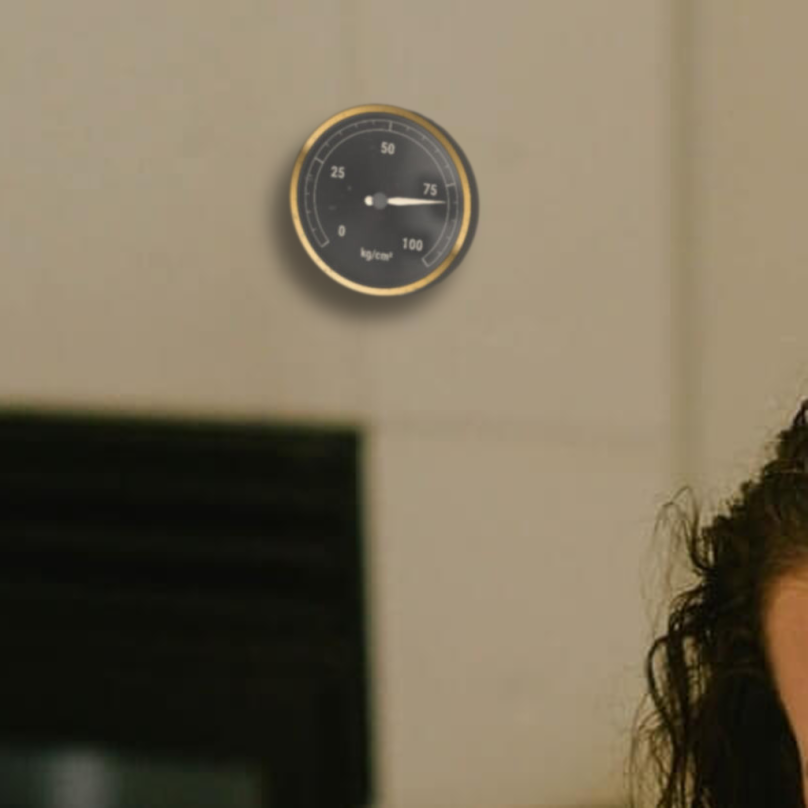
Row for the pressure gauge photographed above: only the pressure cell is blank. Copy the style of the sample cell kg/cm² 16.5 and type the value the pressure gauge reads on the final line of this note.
kg/cm² 80
